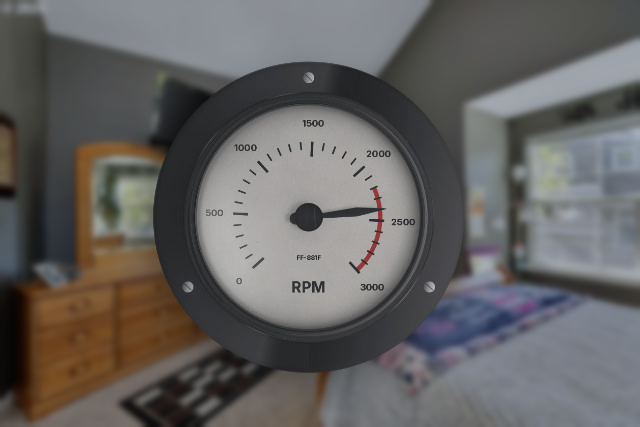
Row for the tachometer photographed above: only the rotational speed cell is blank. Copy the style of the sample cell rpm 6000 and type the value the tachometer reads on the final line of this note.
rpm 2400
